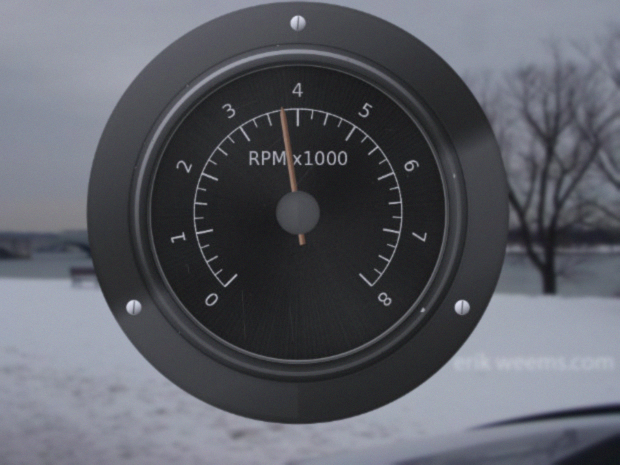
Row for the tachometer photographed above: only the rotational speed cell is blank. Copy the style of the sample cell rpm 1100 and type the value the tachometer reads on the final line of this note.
rpm 3750
